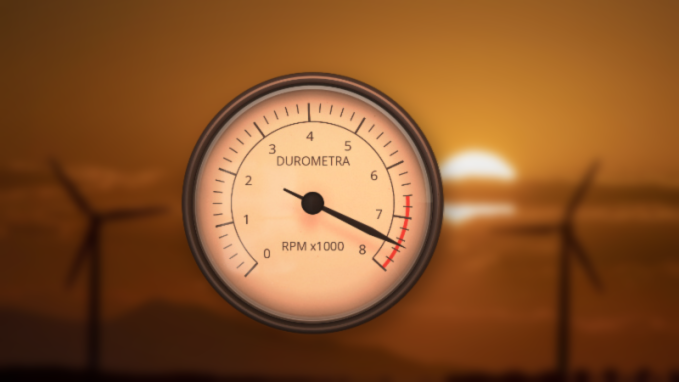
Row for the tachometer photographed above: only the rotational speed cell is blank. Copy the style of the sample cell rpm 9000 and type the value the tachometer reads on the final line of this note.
rpm 7500
